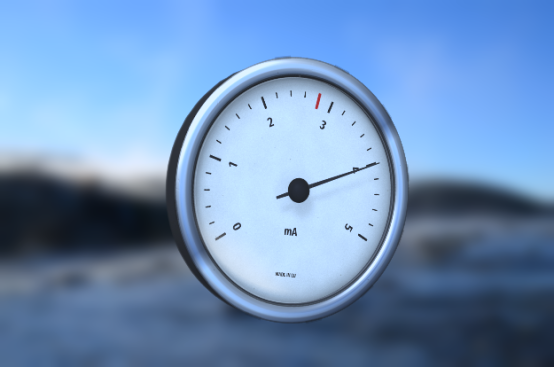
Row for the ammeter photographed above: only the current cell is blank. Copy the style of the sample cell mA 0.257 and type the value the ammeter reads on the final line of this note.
mA 4
